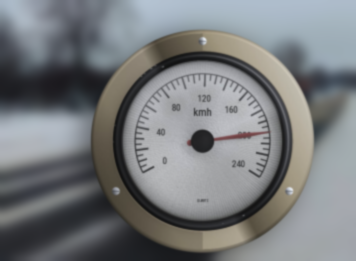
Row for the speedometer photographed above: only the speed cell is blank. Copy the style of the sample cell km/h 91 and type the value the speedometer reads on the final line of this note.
km/h 200
